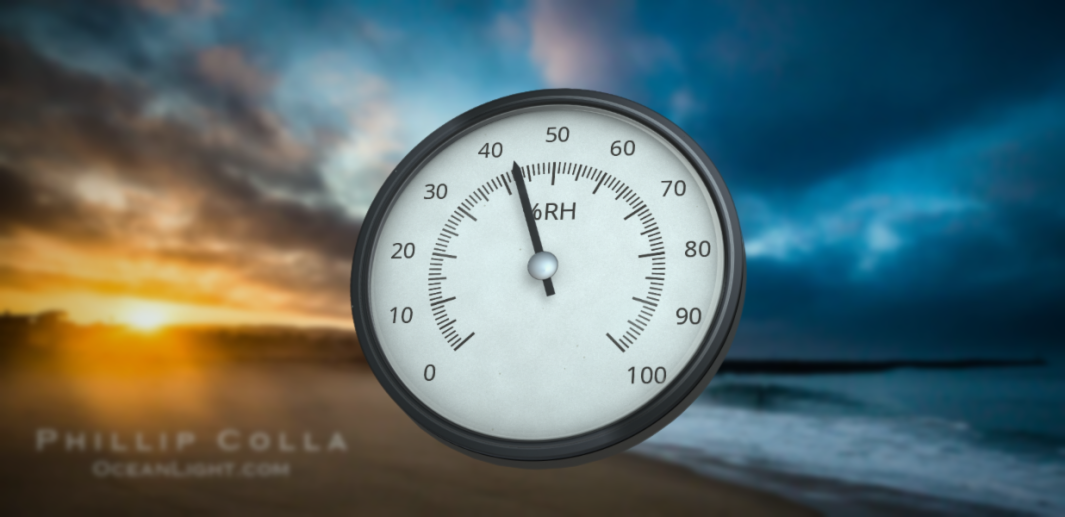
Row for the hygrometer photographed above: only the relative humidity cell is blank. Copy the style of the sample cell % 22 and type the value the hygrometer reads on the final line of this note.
% 43
